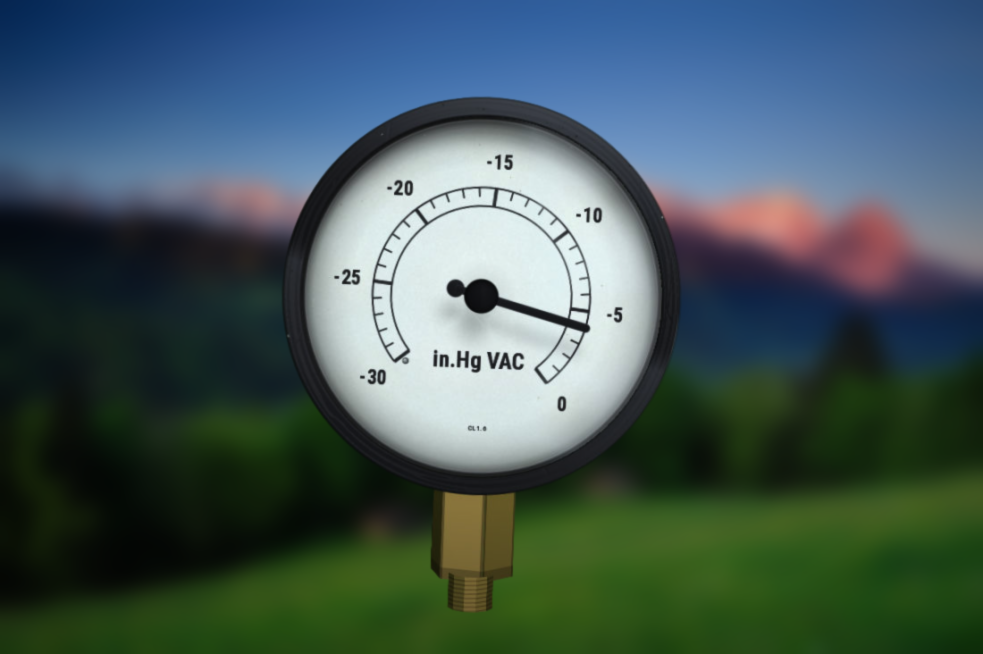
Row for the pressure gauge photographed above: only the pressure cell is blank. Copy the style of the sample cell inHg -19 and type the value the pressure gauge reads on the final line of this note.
inHg -4
